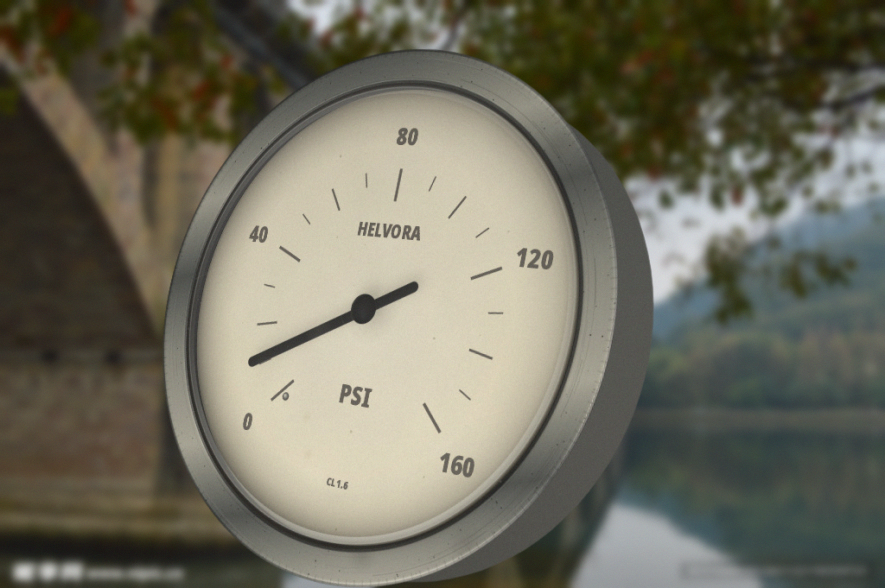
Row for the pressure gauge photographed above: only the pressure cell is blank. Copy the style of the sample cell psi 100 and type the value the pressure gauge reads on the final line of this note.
psi 10
